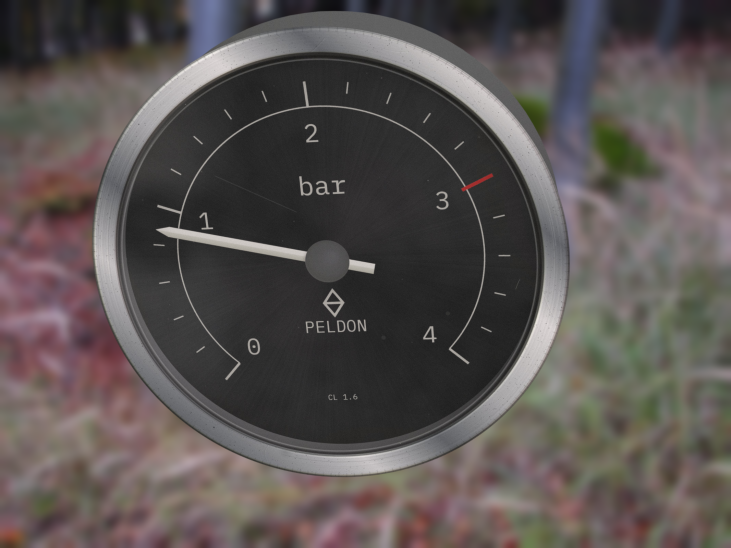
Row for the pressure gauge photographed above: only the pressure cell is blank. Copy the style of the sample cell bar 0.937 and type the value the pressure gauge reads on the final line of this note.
bar 0.9
